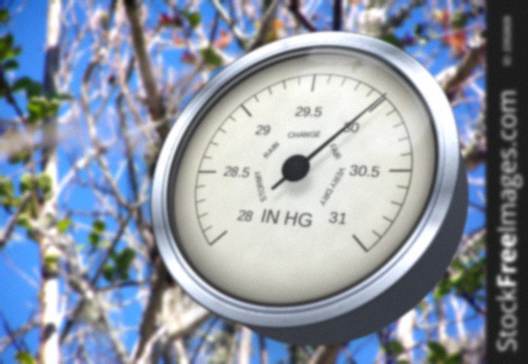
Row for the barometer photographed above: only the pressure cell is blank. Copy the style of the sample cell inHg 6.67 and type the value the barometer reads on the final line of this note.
inHg 30
